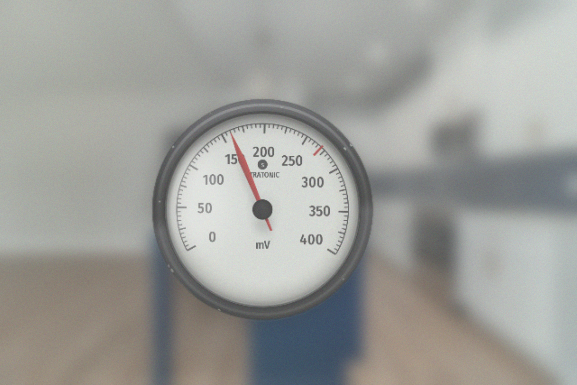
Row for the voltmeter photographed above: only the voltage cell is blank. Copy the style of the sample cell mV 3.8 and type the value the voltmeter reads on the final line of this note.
mV 160
